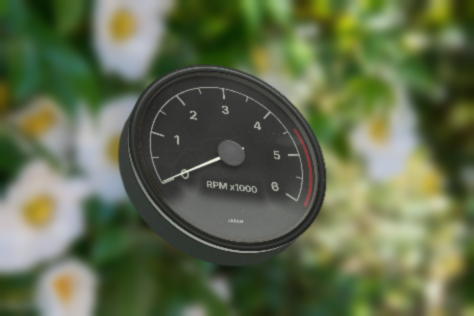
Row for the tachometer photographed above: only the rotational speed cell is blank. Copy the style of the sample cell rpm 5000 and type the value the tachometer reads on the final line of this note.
rpm 0
